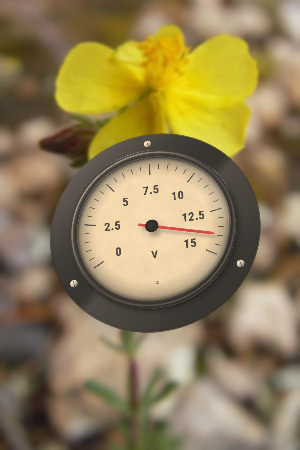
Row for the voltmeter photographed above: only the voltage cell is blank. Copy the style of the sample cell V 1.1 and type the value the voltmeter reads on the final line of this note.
V 14
